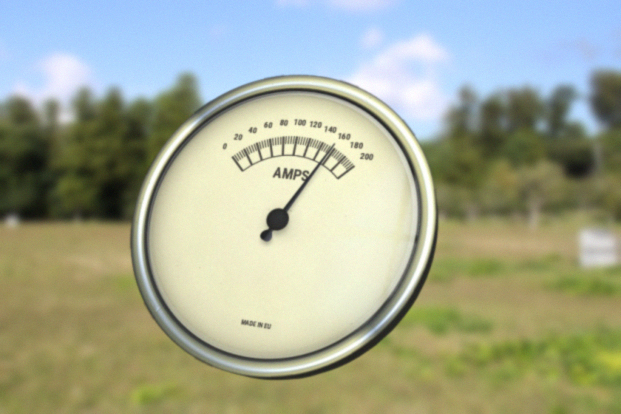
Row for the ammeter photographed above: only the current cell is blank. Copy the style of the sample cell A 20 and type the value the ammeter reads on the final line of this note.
A 160
